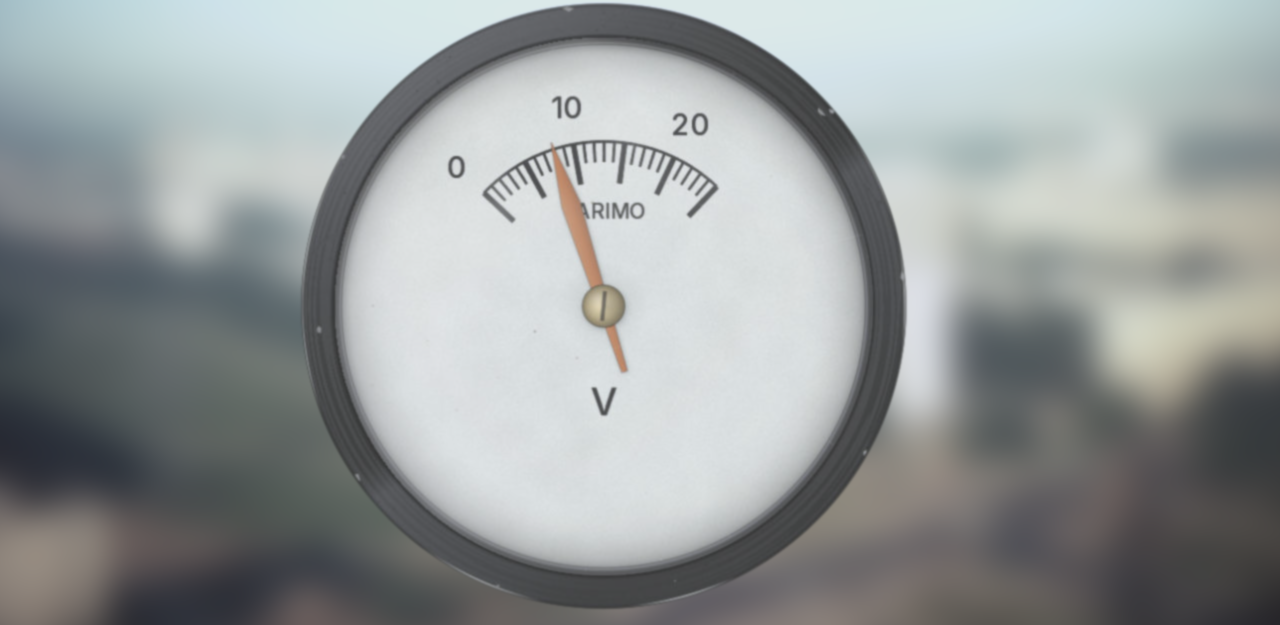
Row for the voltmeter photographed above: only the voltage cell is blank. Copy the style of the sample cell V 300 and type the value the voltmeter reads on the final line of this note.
V 8
